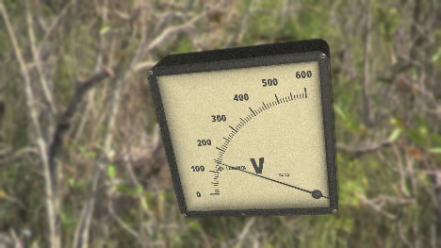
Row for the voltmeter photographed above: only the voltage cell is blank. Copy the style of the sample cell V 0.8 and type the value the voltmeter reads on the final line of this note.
V 150
